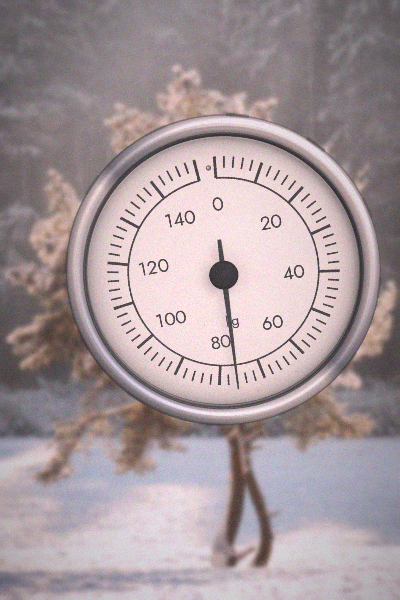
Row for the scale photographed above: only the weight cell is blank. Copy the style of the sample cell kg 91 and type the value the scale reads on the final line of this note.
kg 76
